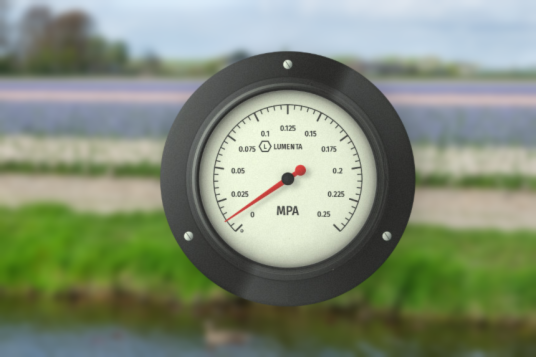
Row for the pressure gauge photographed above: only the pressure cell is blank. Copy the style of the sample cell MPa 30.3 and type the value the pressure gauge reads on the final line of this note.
MPa 0.01
